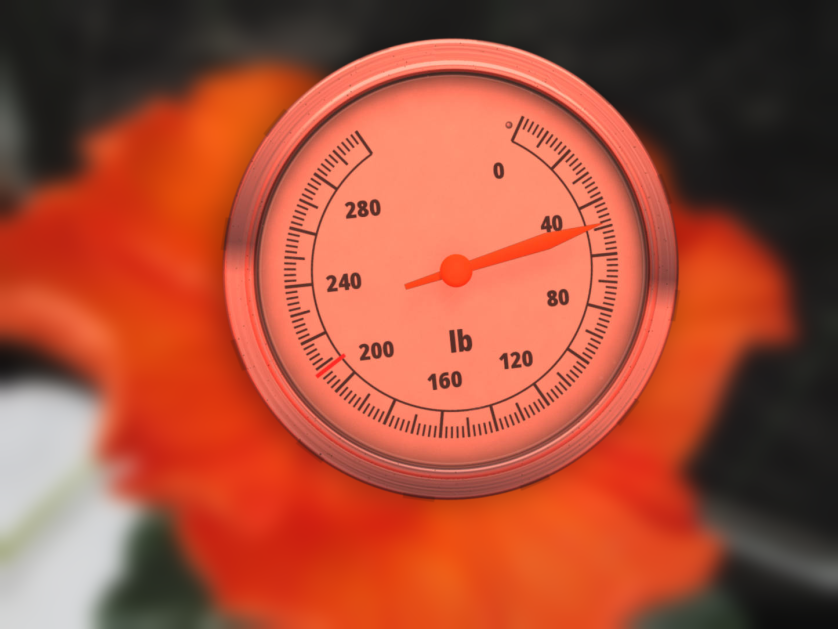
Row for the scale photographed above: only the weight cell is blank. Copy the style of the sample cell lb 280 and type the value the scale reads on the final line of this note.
lb 48
